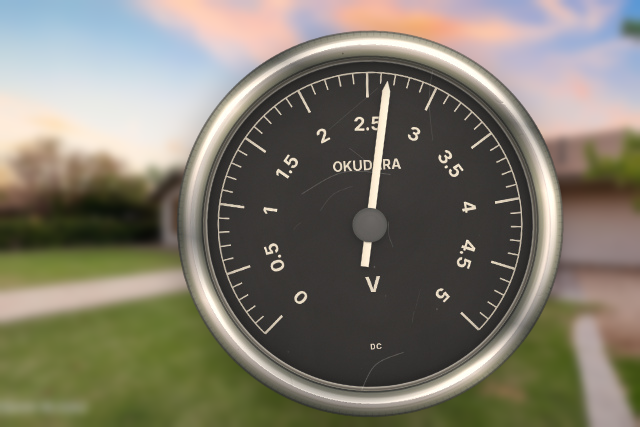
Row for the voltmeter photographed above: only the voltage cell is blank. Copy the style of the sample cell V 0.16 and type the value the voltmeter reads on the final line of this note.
V 2.65
